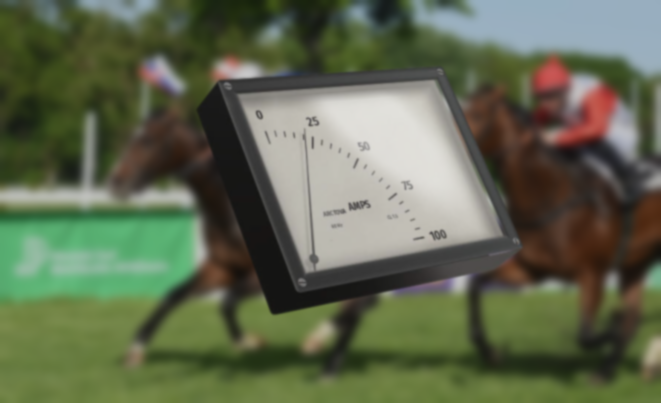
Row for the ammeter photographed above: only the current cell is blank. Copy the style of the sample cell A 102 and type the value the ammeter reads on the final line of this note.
A 20
